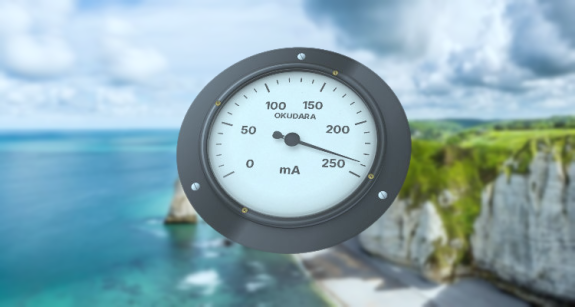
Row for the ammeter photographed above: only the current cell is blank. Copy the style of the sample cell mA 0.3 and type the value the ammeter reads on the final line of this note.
mA 240
